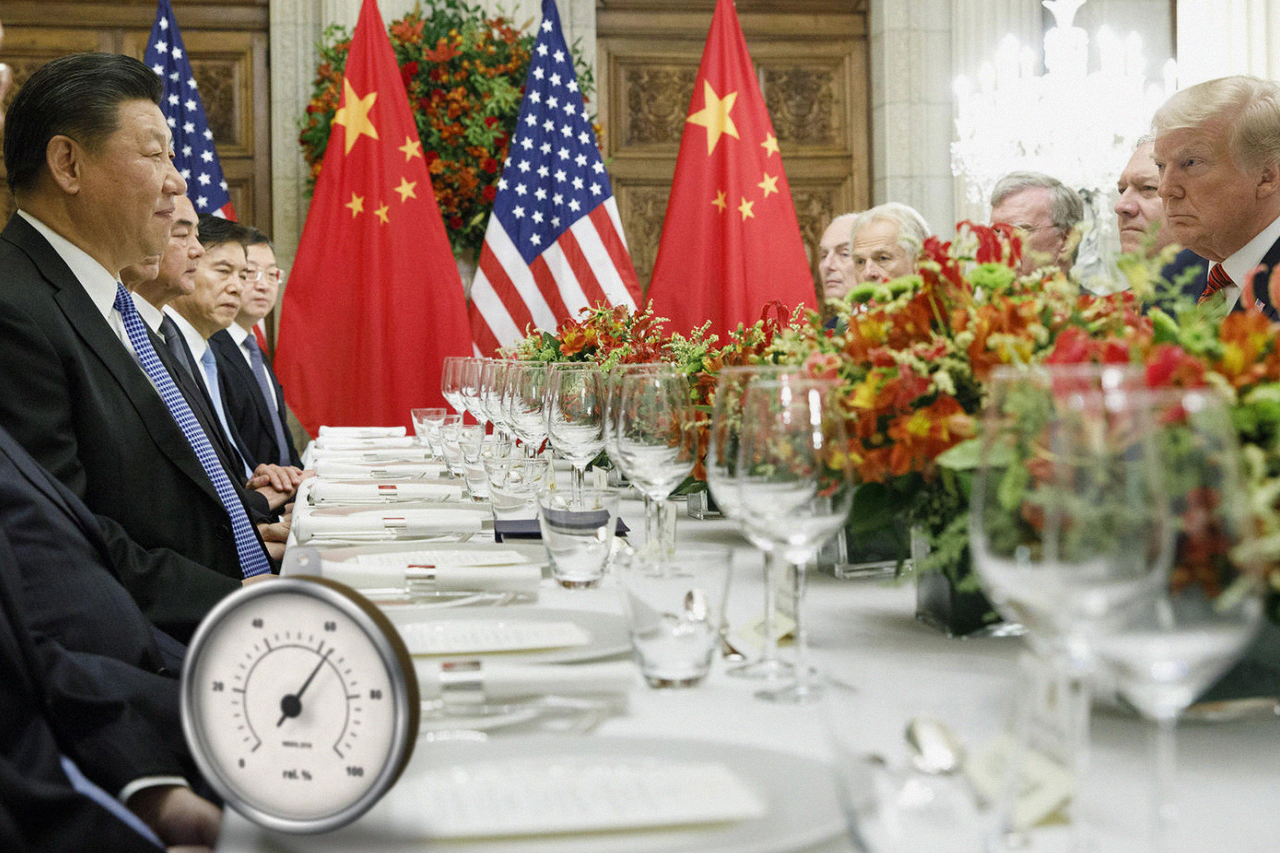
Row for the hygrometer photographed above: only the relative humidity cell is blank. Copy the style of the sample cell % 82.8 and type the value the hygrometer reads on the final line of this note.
% 64
